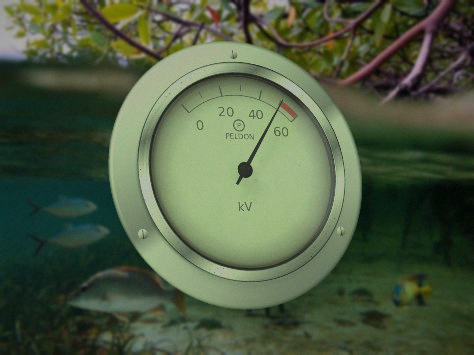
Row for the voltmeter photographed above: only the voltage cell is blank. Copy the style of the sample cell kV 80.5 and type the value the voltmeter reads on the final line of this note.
kV 50
